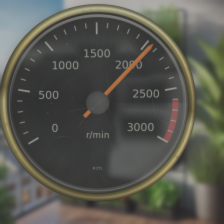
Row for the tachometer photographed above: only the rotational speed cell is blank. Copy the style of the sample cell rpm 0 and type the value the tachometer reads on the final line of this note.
rpm 2050
